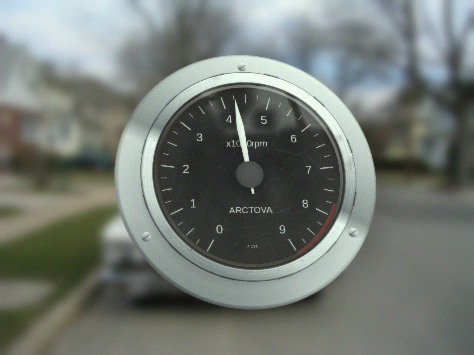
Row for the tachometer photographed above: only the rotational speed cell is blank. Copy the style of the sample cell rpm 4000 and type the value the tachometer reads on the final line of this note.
rpm 4250
